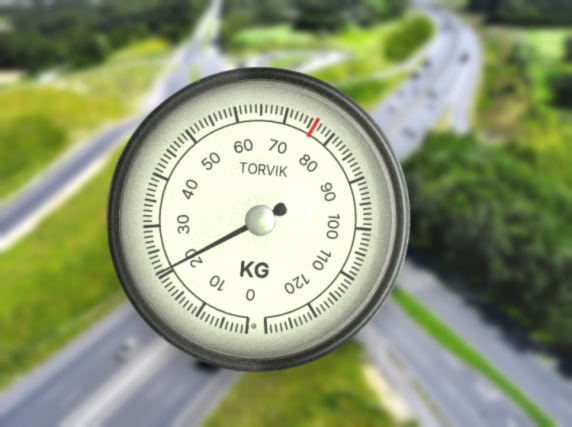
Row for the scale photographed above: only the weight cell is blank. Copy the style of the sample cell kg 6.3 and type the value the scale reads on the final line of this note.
kg 21
